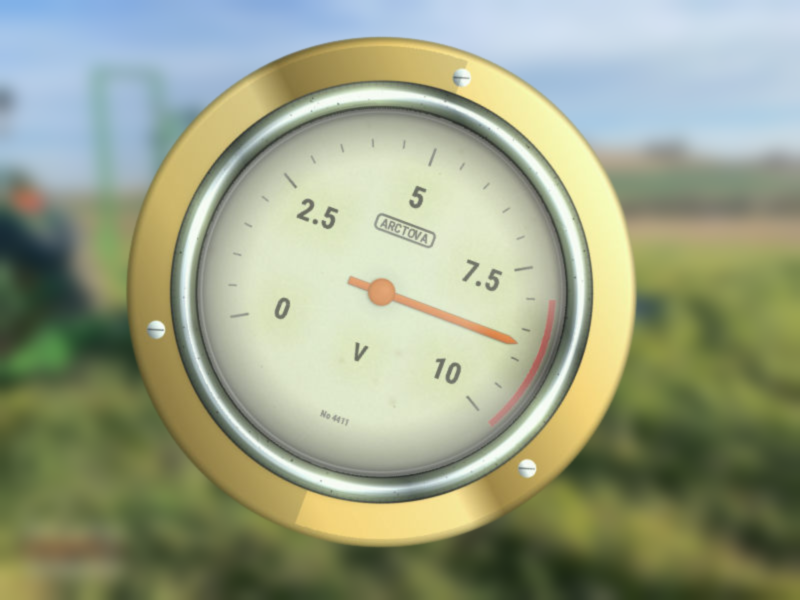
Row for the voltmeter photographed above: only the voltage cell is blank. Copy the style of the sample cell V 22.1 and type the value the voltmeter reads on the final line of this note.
V 8.75
